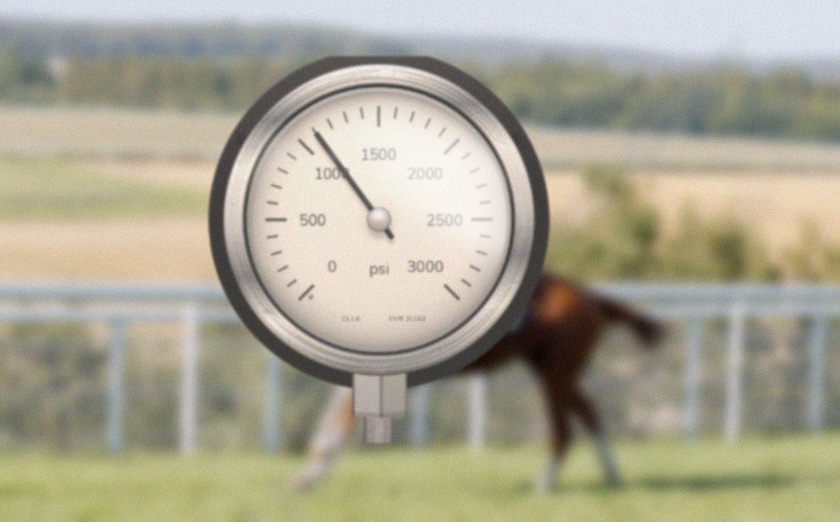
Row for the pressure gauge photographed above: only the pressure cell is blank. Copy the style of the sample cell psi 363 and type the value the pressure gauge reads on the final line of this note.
psi 1100
